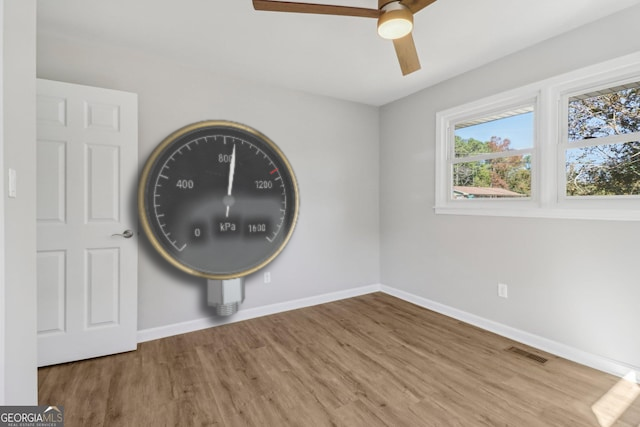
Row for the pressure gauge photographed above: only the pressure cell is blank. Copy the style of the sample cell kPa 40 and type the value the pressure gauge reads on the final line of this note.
kPa 850
